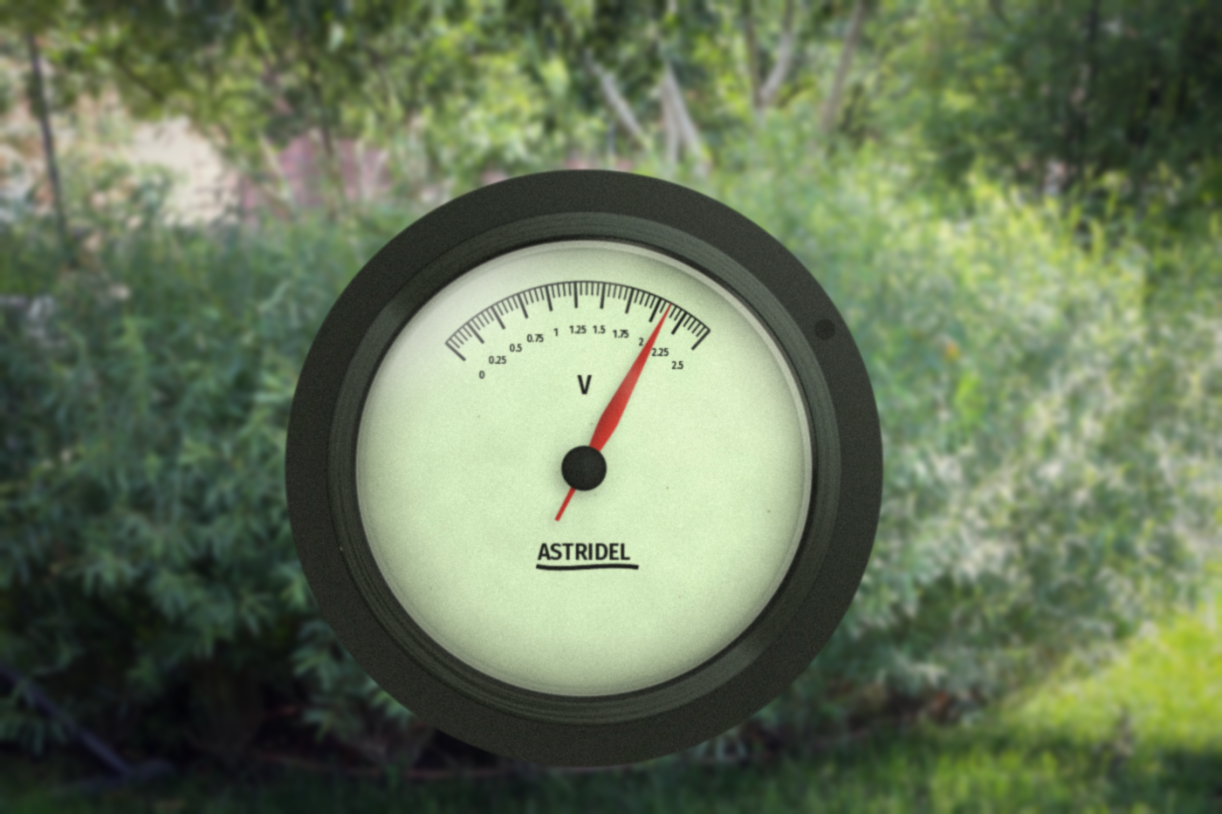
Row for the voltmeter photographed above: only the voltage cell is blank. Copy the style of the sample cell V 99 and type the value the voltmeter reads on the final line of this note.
V 2.1
